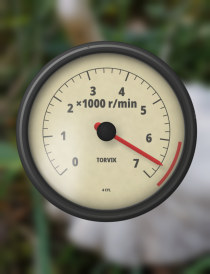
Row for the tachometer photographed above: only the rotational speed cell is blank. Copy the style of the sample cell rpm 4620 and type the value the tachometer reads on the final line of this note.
rpm 6600
